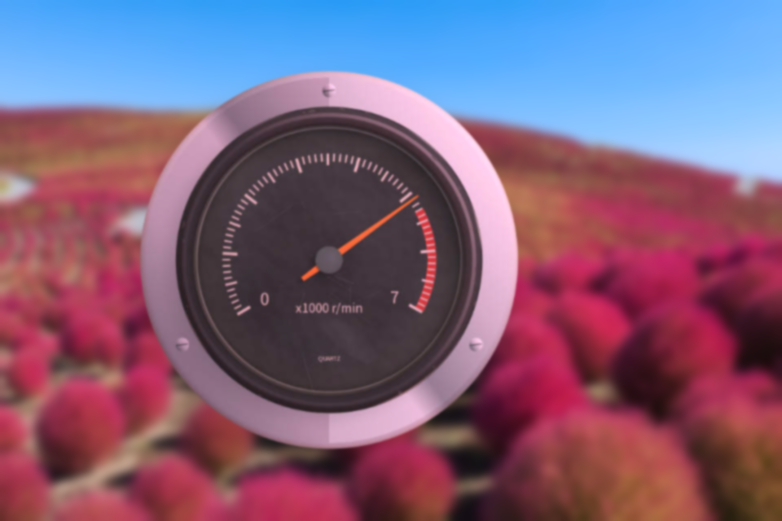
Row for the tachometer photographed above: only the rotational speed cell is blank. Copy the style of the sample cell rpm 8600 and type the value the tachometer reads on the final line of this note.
rpm 5100
